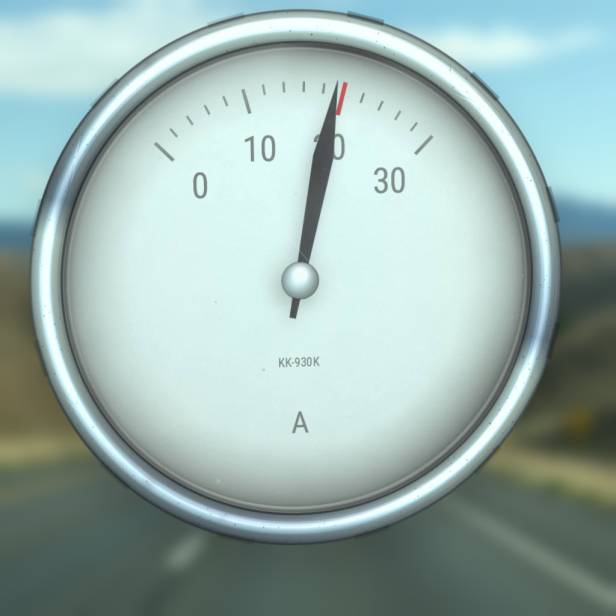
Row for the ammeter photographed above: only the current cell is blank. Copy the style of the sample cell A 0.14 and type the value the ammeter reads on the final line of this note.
A 19
